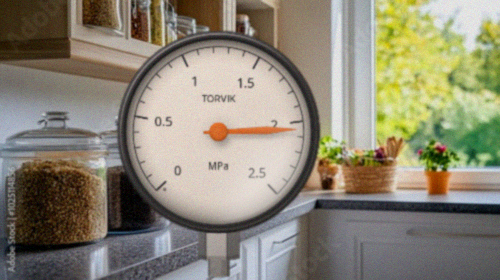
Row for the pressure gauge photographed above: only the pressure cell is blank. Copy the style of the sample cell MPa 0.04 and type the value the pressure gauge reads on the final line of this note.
MPa 2.05
